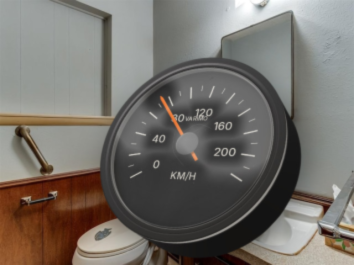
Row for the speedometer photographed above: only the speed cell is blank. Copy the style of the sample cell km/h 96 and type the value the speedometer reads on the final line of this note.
km/h 75
